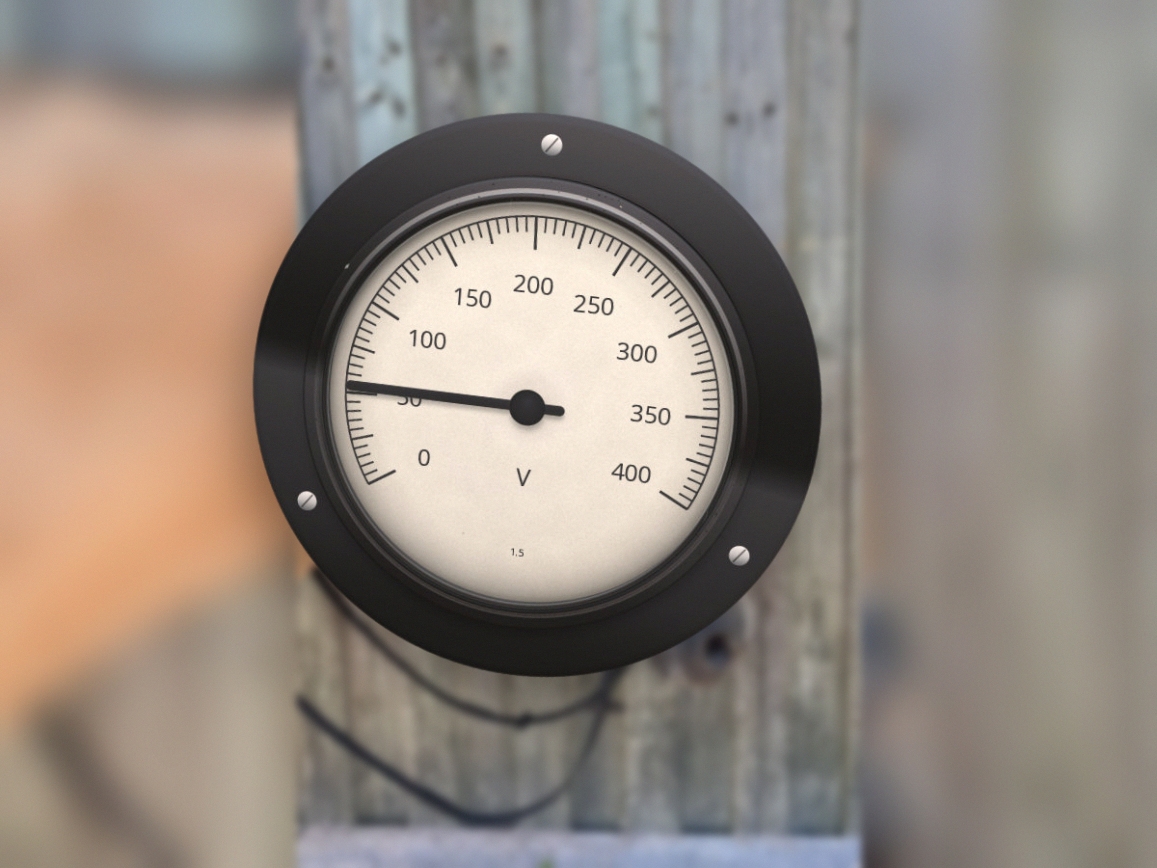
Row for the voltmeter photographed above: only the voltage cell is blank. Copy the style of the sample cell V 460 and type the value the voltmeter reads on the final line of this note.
V 55
